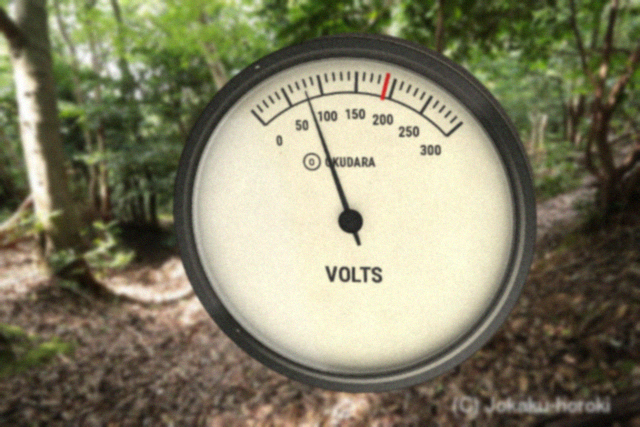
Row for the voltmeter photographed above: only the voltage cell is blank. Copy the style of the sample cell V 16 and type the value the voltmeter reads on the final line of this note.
V 80
